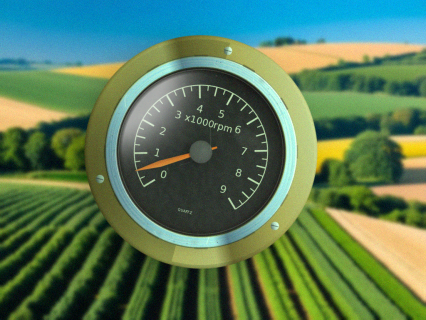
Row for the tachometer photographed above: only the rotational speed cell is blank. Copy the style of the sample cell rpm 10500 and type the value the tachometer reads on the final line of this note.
rpm 500
